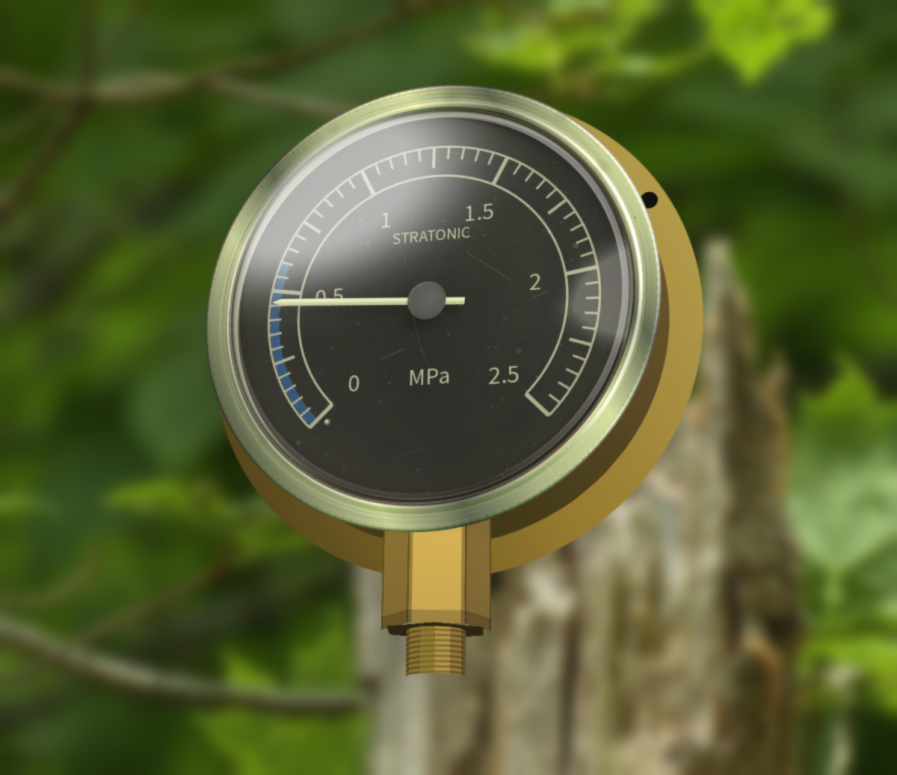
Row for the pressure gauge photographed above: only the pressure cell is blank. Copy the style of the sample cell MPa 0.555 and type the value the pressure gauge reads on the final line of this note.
MPa 0.45
